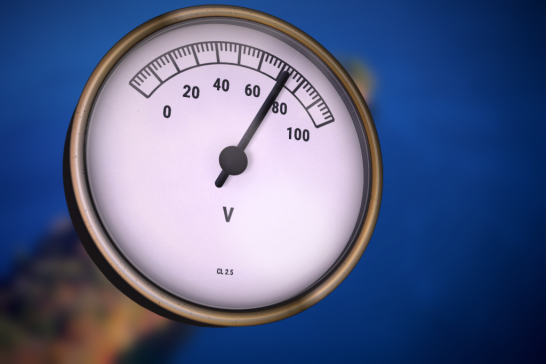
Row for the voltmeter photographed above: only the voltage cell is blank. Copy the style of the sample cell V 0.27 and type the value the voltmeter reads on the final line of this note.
V 72
